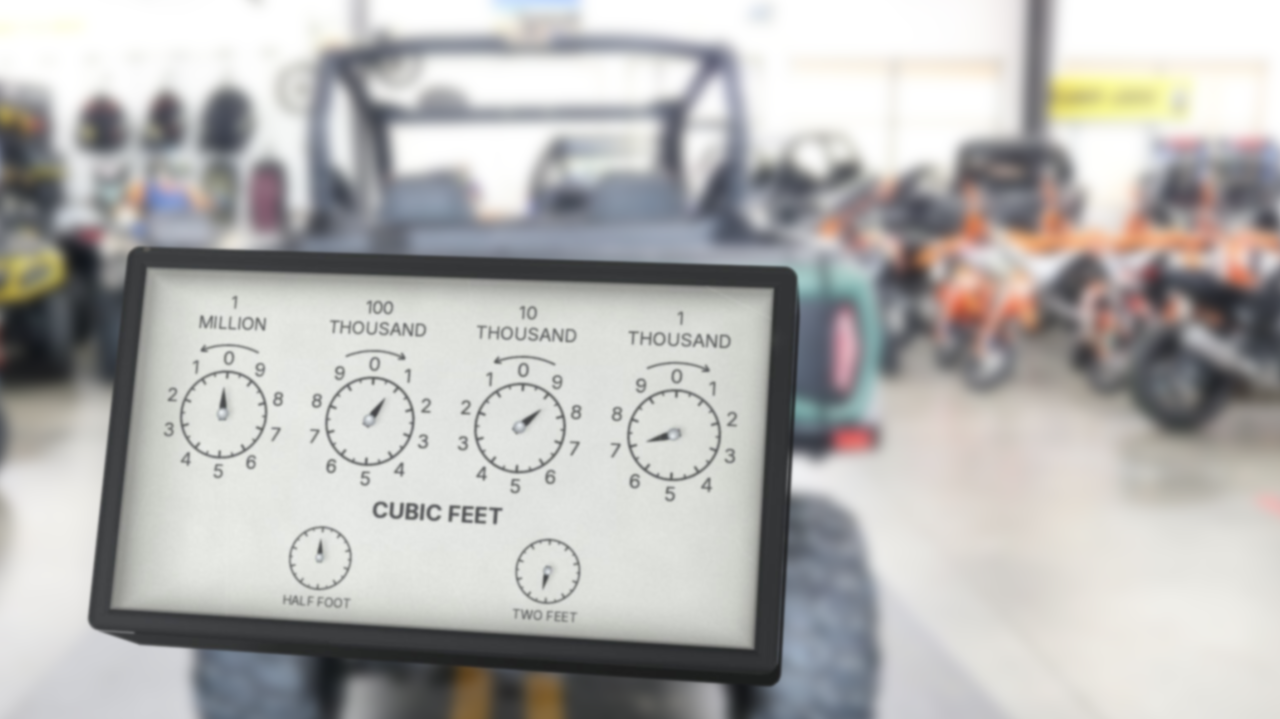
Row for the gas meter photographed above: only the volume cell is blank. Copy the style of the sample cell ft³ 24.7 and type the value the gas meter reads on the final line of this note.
ft³ 8700
